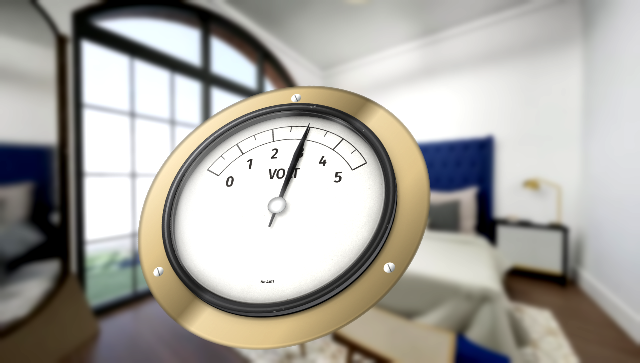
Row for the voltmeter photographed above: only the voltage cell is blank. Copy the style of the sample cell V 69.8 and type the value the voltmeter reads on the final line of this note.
V 3
